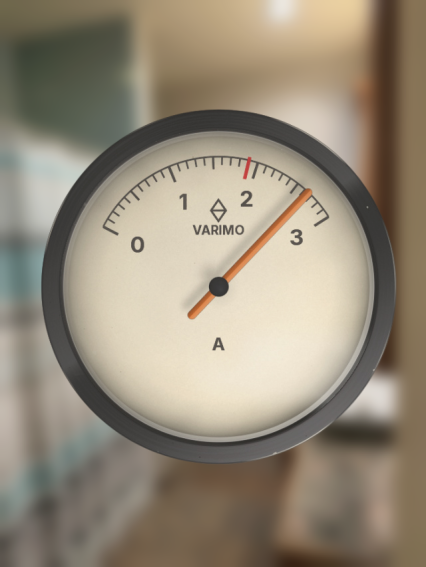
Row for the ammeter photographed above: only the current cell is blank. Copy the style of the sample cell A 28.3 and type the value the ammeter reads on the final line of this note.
A 2.65
